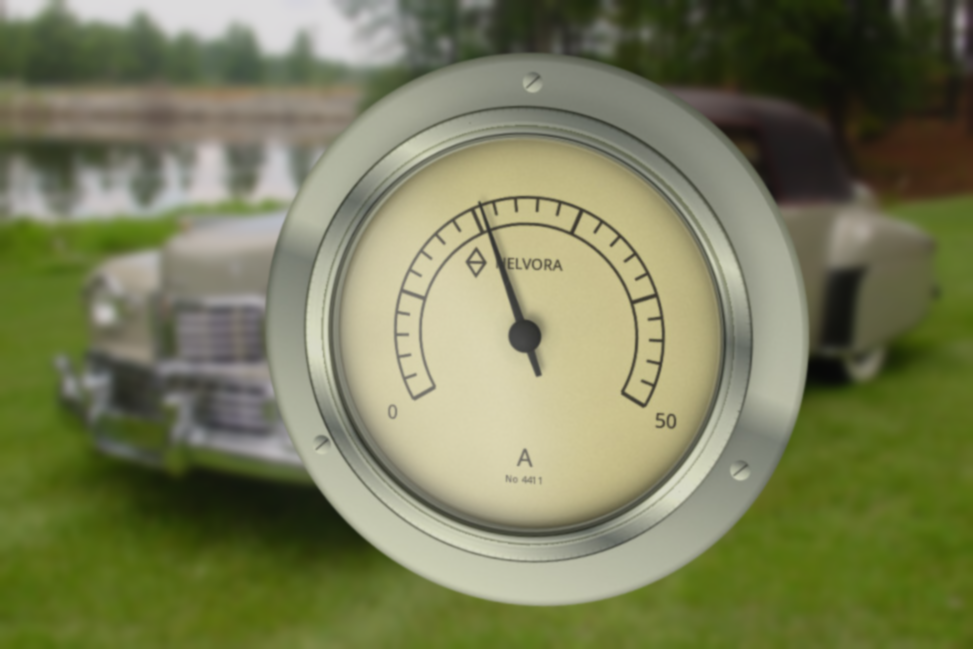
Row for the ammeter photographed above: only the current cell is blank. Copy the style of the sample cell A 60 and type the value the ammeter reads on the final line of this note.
A 21
